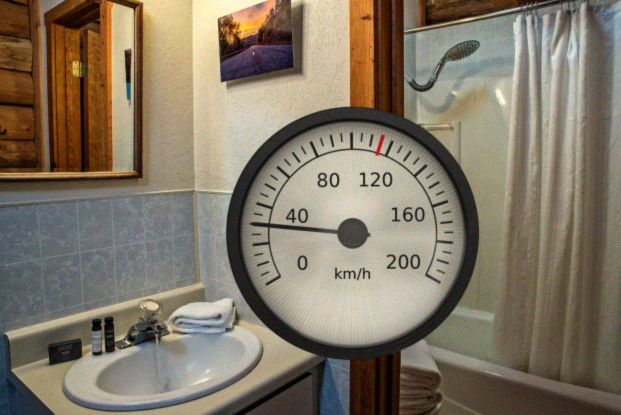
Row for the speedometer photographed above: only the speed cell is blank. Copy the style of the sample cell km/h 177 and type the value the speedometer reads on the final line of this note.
km/h 30
